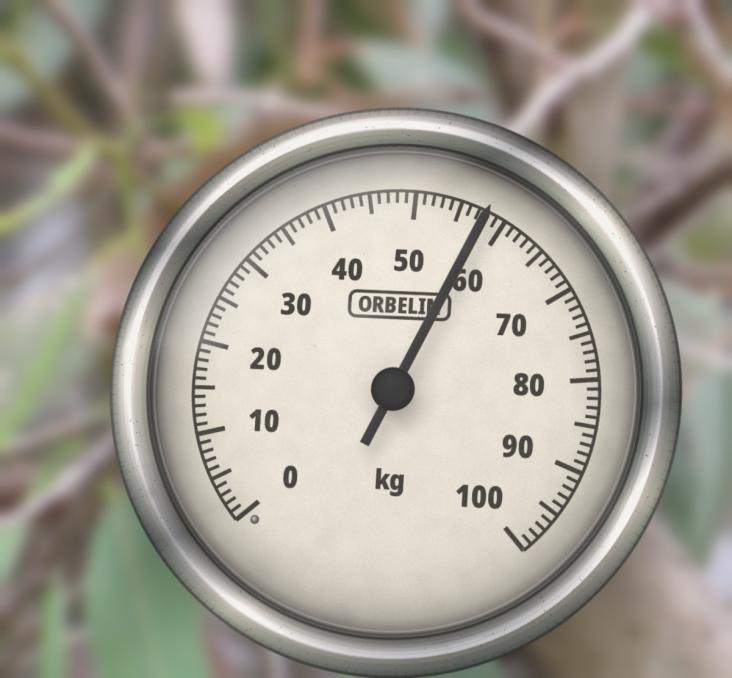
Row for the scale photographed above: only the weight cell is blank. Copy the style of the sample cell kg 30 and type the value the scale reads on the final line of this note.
kg 58
